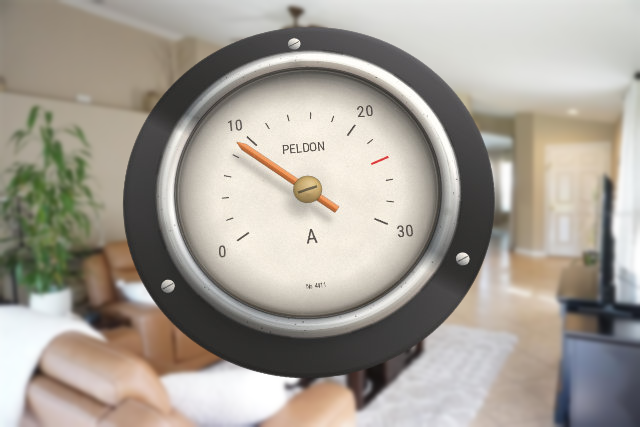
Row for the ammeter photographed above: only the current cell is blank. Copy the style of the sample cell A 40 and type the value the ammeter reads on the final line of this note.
A 9
